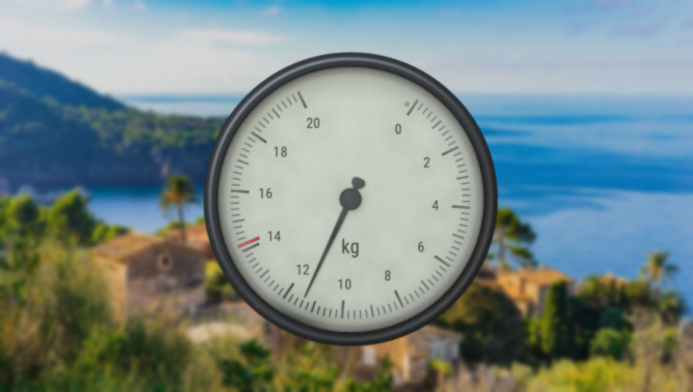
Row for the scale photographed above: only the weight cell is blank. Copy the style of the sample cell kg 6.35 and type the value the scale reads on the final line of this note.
kg 11.4
